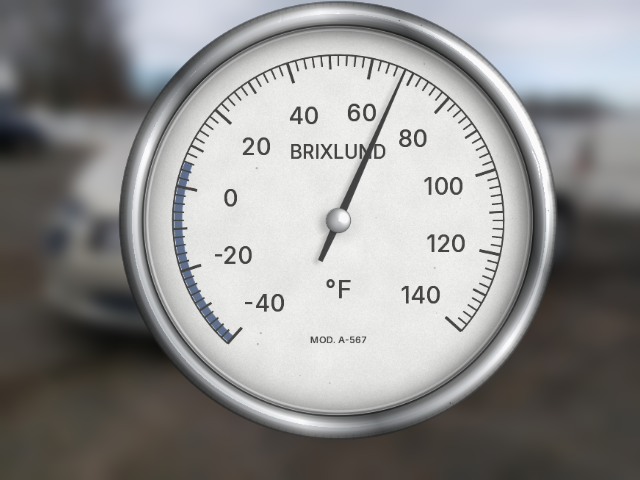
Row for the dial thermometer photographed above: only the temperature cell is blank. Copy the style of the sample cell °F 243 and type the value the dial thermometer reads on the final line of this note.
°F 68
